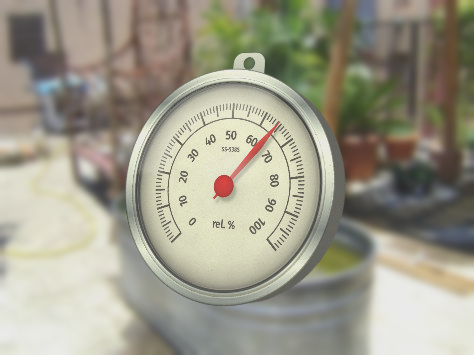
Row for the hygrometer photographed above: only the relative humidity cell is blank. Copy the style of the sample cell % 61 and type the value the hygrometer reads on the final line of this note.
% 65
